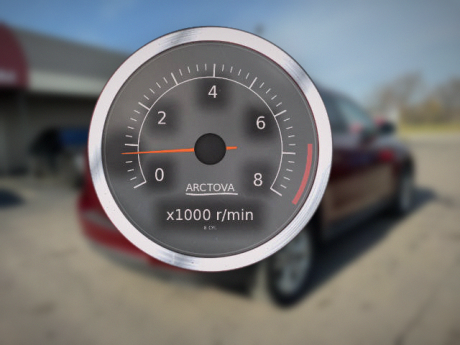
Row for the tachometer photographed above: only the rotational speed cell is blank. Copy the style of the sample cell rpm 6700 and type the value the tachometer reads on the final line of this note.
rpm 800
